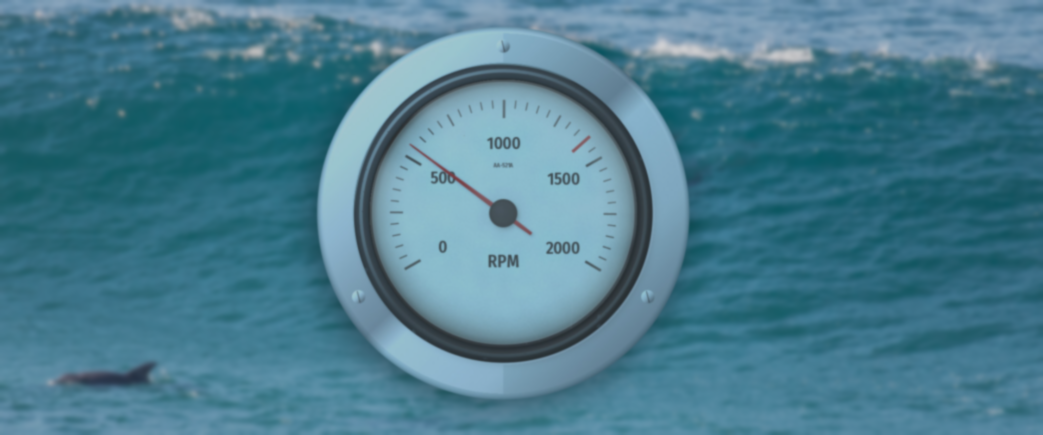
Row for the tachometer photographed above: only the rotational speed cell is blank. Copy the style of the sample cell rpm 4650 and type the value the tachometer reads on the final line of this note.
rpm 550
